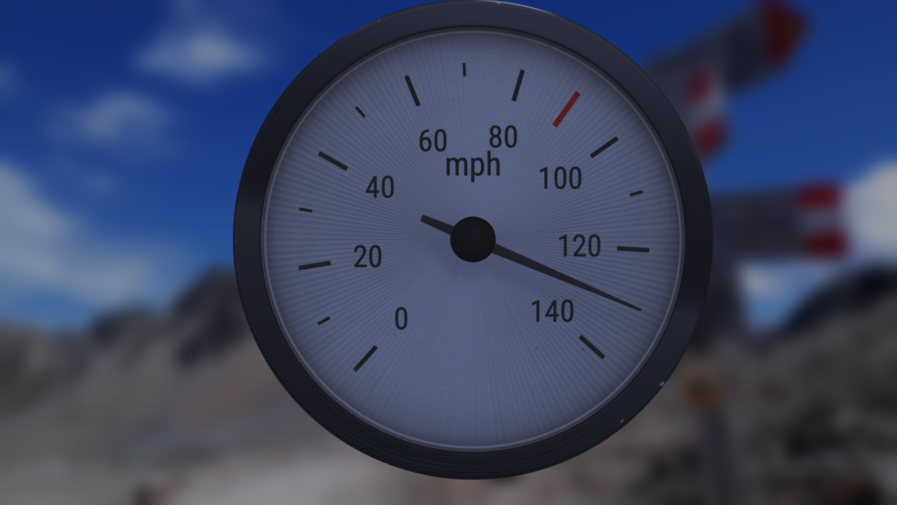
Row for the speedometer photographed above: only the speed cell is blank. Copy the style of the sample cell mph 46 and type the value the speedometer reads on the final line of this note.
mph 130
